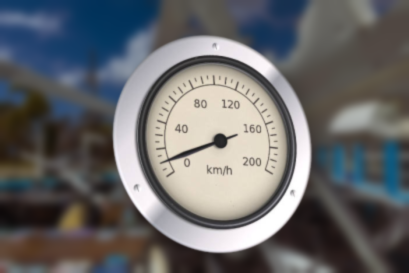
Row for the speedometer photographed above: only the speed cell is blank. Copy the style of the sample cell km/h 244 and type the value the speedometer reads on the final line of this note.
km/h 10
